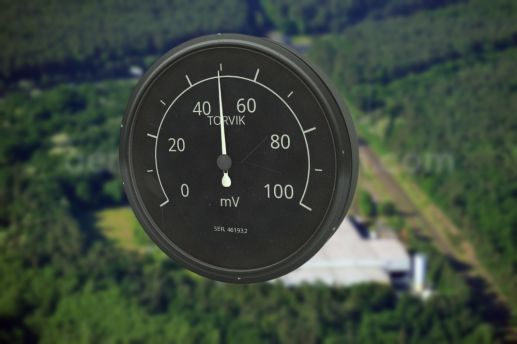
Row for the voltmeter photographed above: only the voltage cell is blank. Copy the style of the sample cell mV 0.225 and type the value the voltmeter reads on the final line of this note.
mV 50
